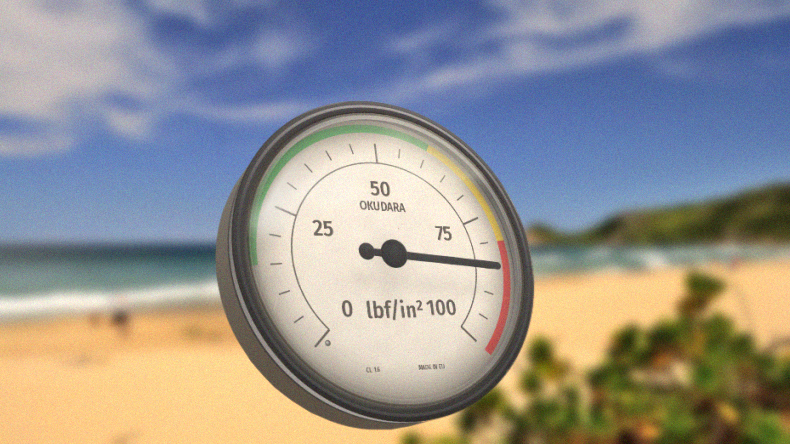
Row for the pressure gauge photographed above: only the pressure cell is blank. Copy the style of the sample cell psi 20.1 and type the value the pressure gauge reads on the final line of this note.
psi 85
